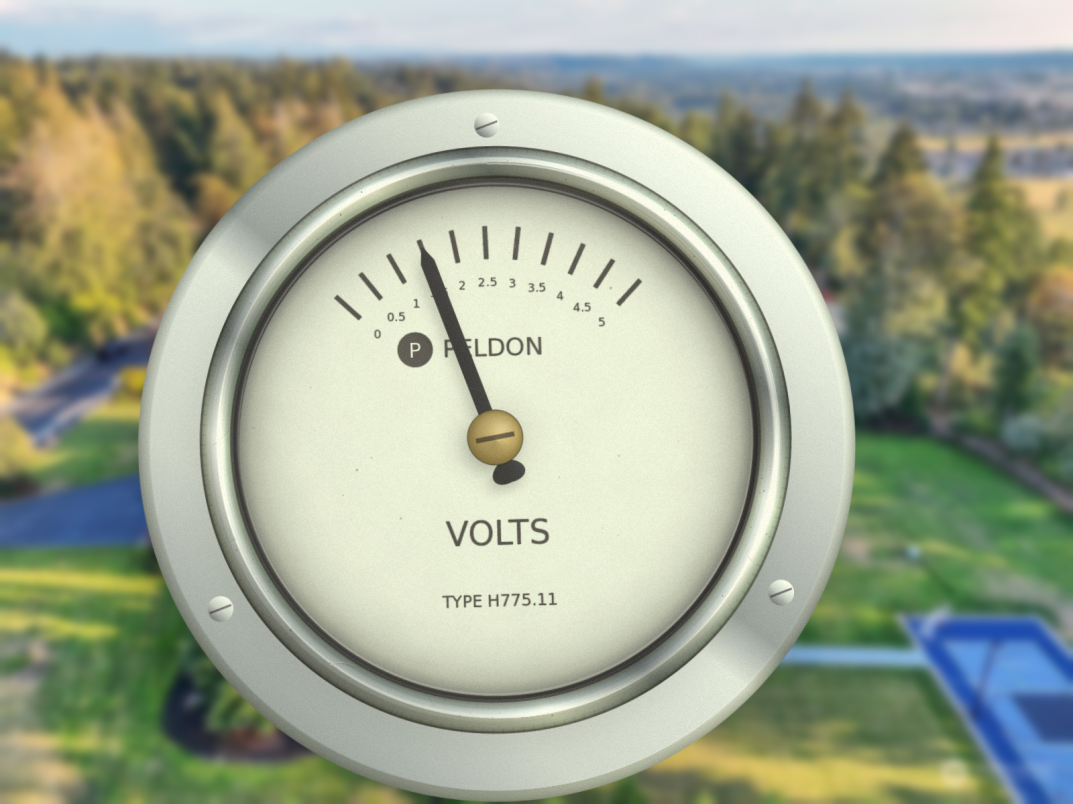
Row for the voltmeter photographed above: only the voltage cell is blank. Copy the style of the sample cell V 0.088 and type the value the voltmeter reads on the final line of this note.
V 1.5
